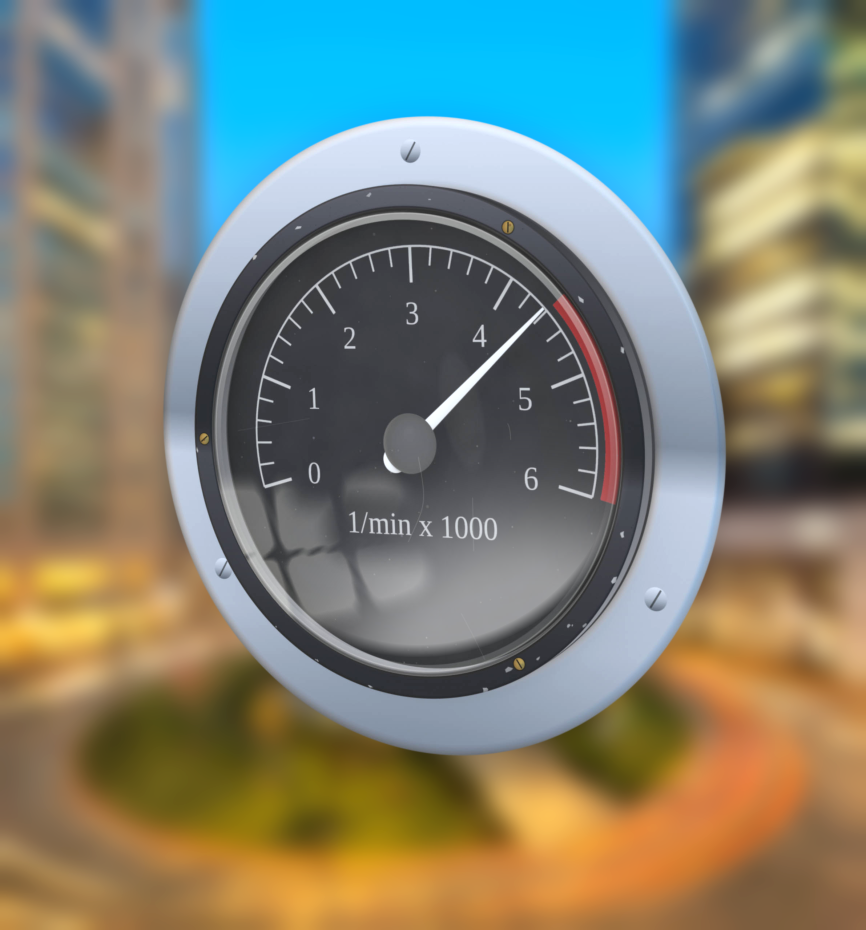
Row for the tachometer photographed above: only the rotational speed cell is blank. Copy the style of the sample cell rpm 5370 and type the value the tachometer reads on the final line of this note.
rpm 4400
